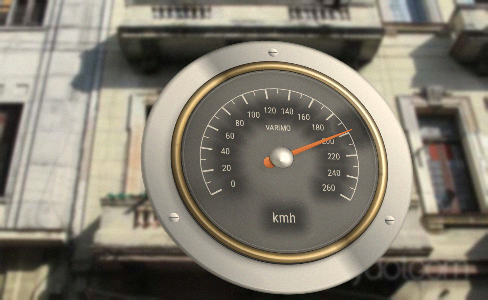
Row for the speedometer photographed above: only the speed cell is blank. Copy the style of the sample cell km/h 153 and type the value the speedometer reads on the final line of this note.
km/h 200
